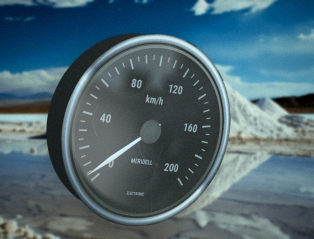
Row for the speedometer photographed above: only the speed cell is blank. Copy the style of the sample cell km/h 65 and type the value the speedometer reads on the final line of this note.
km/h 5
